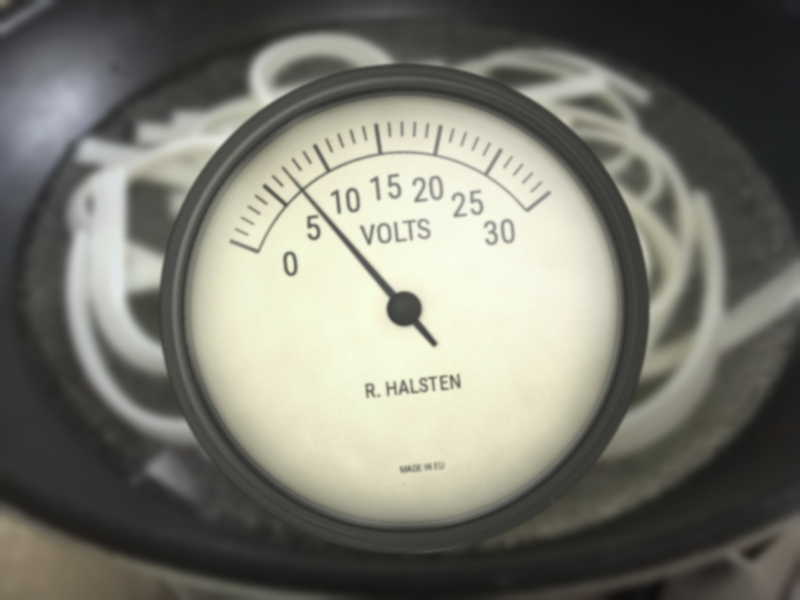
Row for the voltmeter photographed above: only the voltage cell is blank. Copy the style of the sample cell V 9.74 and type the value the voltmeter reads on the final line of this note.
V 7
